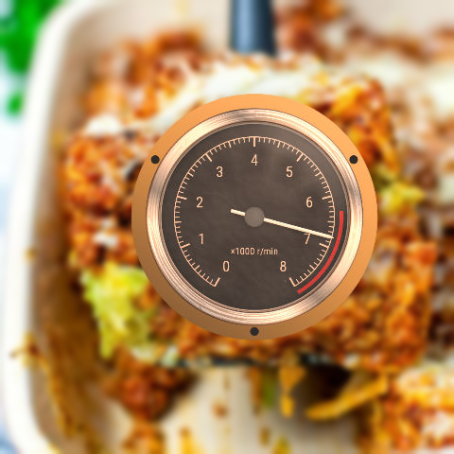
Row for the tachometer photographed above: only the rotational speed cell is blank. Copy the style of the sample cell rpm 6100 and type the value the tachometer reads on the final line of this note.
rpm 6800
